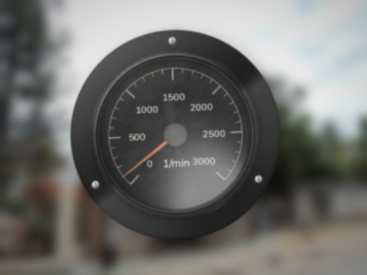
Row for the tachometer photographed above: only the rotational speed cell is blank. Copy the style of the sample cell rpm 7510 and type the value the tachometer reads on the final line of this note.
rpm 100
